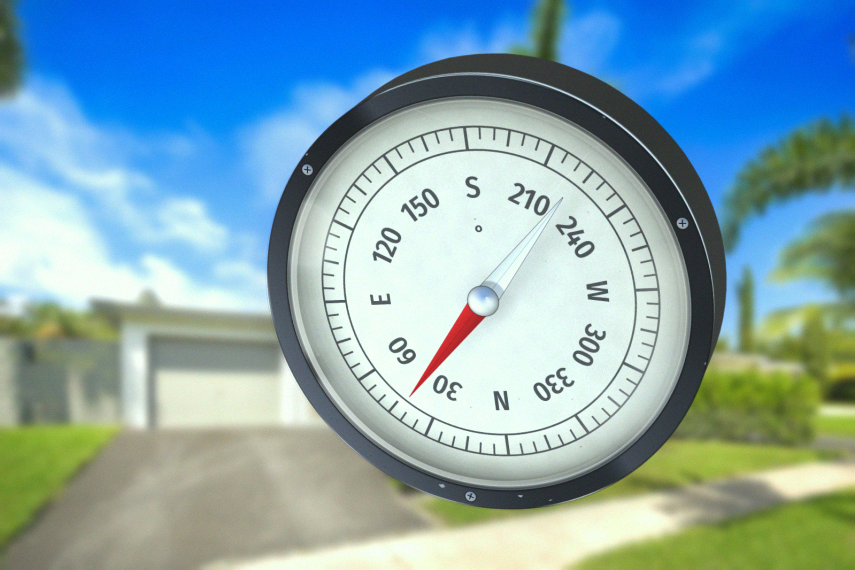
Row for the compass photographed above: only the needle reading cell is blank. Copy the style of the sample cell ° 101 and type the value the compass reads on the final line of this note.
° 42.5
